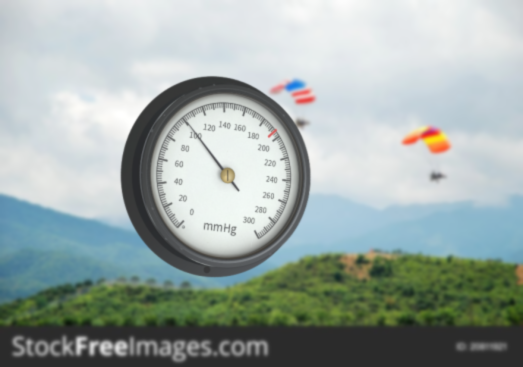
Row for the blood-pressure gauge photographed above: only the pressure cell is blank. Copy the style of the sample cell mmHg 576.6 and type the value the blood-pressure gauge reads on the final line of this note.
mmHg 100
